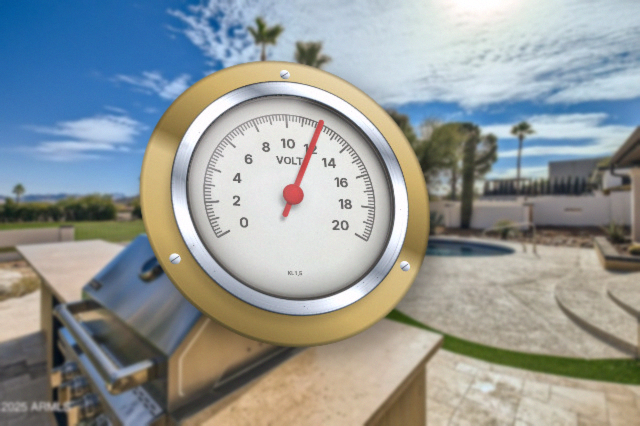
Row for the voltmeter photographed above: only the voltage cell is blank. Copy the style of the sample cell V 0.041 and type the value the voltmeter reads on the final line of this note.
V 12
